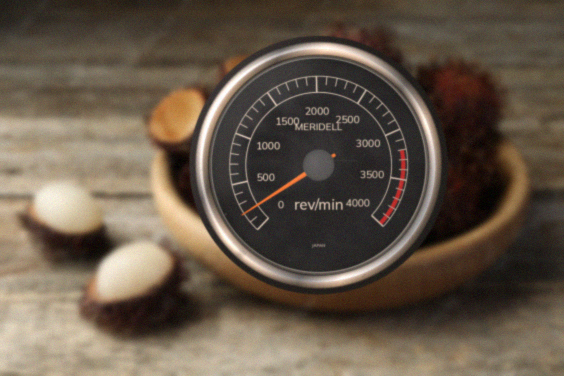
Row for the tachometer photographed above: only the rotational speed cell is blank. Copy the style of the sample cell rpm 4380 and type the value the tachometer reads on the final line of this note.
rpm 200
